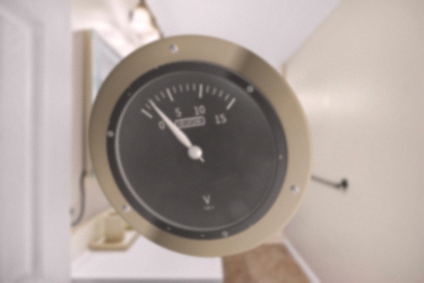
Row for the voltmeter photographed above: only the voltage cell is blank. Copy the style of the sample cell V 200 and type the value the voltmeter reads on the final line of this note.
V 2
